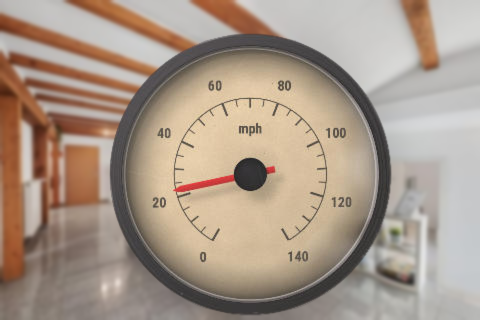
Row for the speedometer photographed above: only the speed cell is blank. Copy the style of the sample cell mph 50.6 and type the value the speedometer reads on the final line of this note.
mph 22.5
